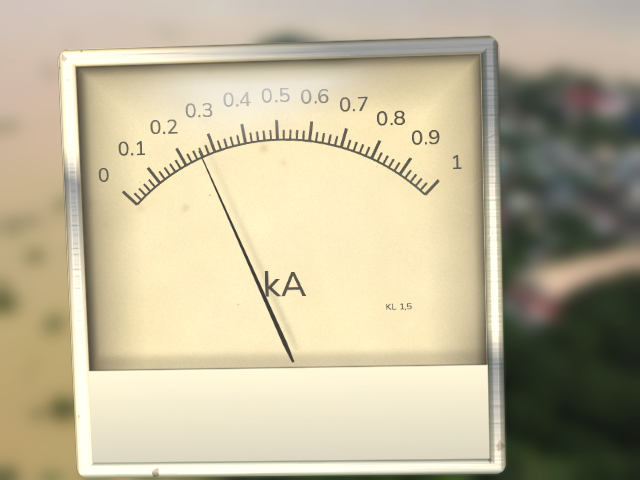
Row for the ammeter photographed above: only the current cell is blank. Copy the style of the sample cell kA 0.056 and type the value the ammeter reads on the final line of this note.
kA 0.26
